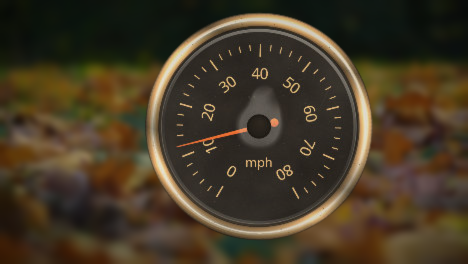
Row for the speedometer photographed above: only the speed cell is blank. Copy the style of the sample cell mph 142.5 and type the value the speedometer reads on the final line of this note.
mph 12
